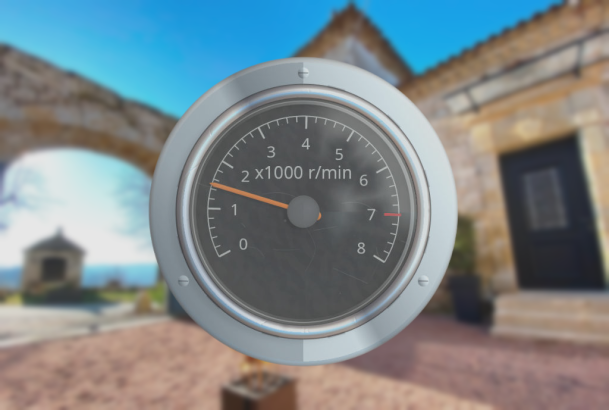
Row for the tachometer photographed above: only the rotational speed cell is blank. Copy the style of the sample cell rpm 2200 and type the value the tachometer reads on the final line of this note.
rpm 1500
